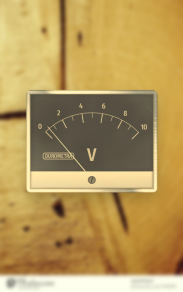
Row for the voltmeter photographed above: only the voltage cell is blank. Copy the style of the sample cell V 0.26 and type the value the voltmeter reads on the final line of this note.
V 0.5
